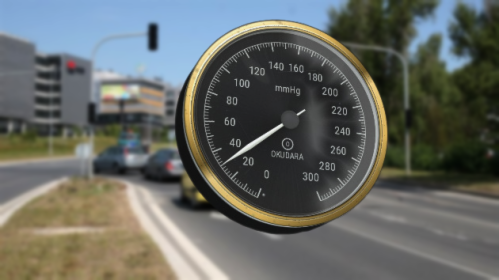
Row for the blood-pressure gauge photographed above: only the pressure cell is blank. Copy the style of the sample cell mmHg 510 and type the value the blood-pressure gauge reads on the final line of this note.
mmHg 30
